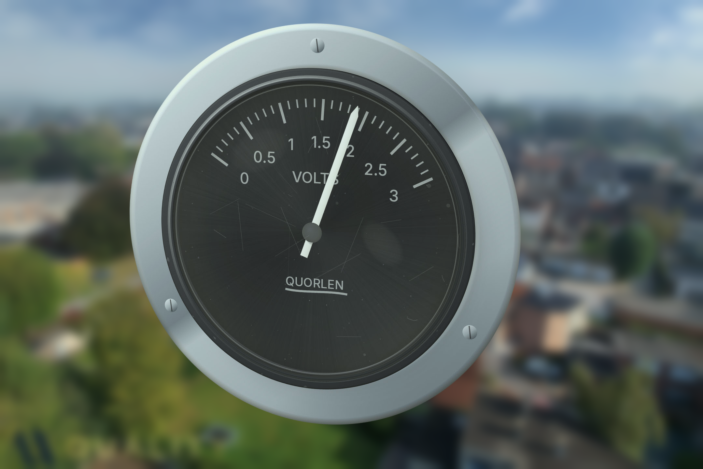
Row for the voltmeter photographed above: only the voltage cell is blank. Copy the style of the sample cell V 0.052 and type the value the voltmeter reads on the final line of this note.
V 1.9
